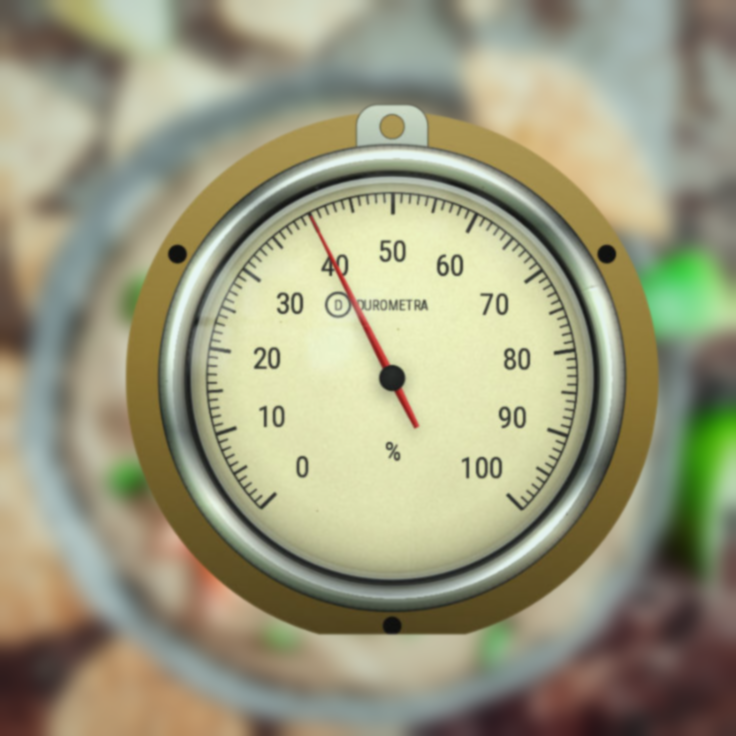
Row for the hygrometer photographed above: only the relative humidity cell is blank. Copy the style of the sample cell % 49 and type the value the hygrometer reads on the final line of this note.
% 40
